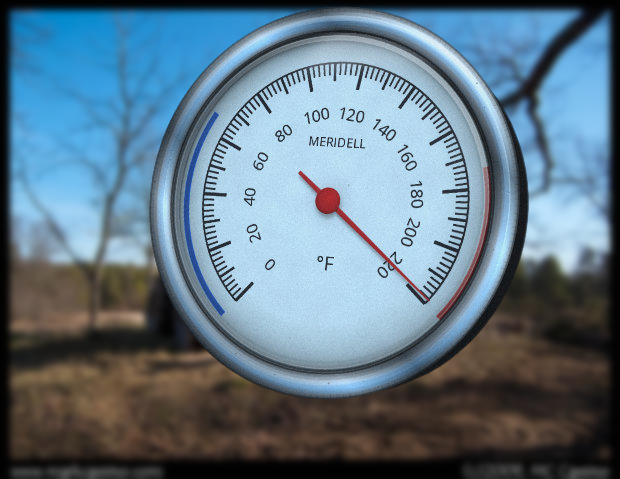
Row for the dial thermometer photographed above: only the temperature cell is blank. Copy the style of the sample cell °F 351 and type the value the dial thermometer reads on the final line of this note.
°F 218
